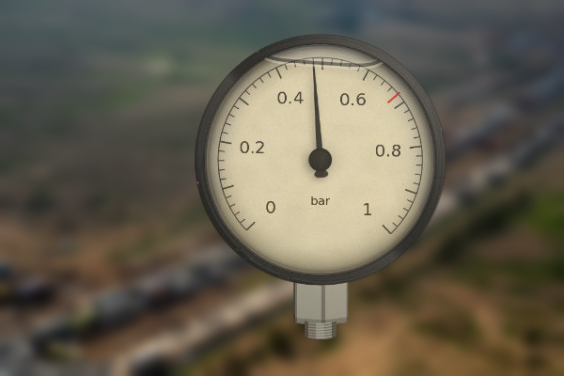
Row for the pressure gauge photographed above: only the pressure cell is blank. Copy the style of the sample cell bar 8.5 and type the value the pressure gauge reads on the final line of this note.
bar 0.48
